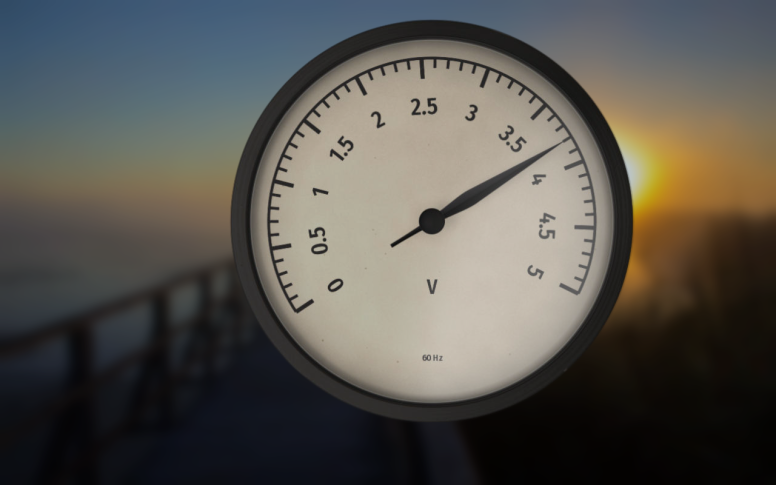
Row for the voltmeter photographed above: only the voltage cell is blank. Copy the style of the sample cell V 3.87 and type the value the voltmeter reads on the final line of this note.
V 3.8
